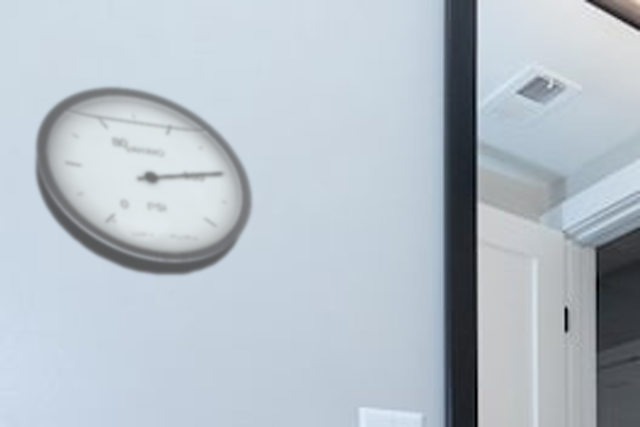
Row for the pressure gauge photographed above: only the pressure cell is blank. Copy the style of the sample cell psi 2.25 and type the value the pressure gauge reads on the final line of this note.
psi 160
